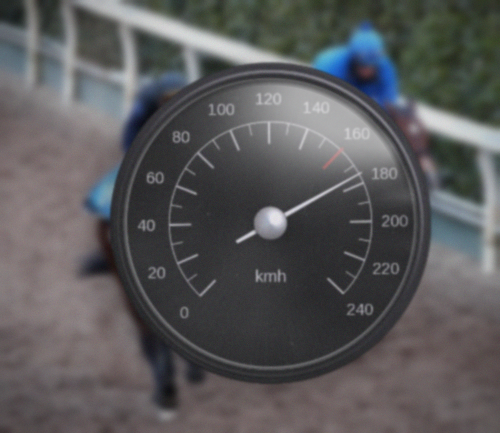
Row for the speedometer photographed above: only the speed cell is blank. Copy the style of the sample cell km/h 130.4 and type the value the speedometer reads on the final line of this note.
km/h 175
